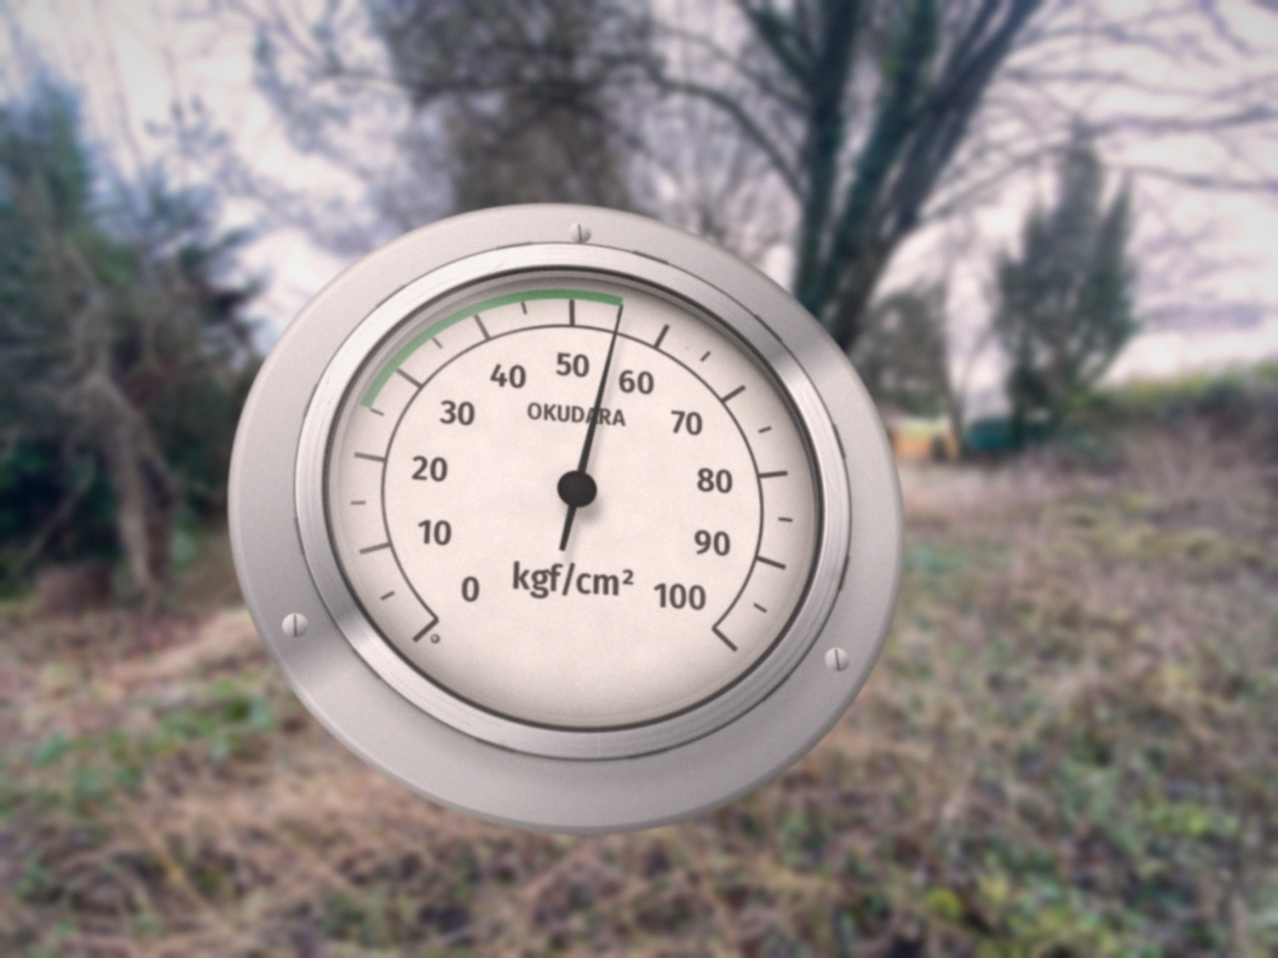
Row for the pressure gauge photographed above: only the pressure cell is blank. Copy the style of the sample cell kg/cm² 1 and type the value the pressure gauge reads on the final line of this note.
kg/cm² 55
